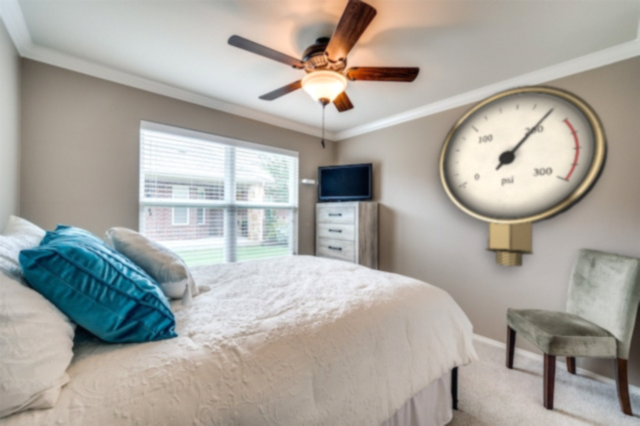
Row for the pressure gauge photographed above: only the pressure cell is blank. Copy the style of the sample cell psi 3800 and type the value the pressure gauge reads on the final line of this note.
psi 200
